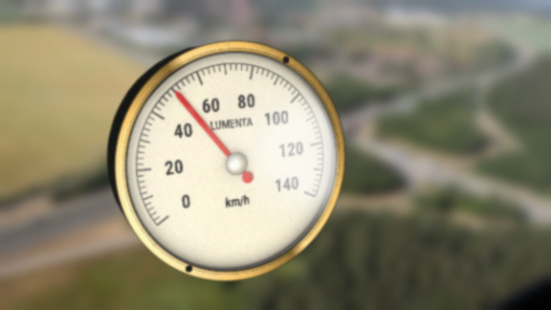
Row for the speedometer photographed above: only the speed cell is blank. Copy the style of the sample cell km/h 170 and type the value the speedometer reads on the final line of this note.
km/h 50
